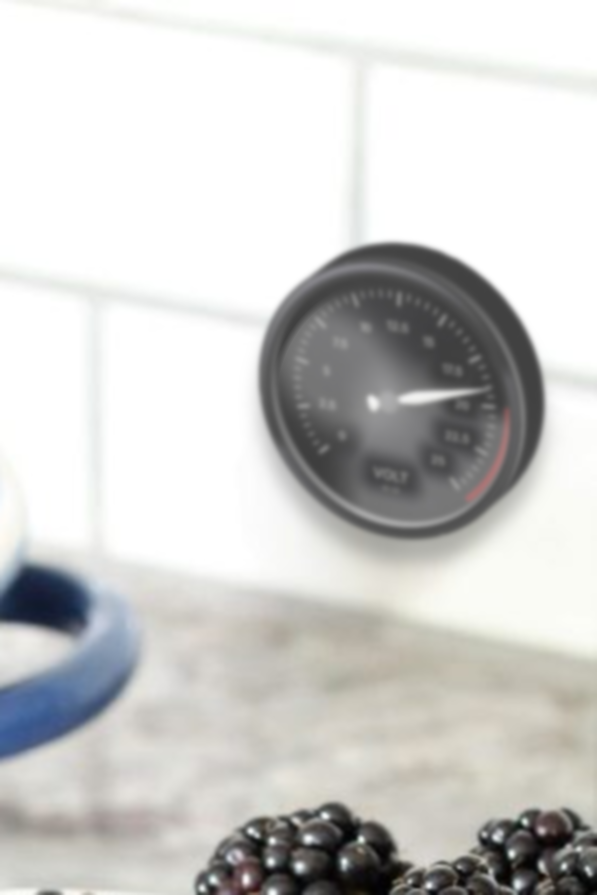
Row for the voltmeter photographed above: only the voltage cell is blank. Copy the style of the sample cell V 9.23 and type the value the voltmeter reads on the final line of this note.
V 19
